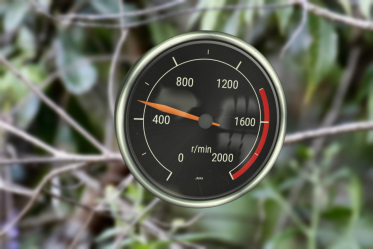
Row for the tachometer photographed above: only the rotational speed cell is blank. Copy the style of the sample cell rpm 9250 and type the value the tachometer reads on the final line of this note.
rpm 500
